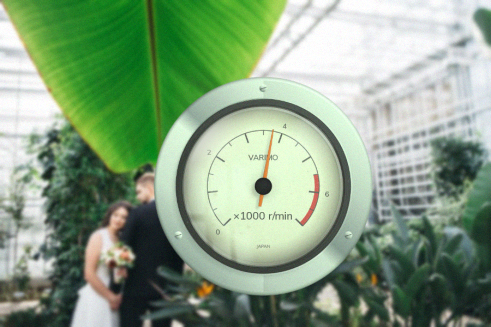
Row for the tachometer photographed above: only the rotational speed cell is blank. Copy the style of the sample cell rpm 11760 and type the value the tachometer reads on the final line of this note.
rpm 3750
